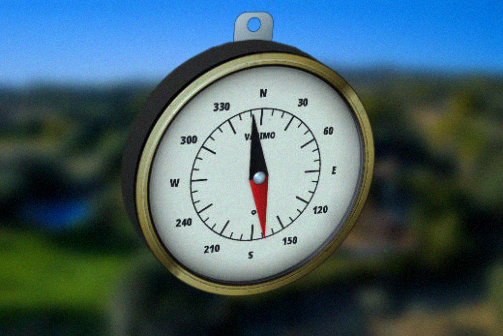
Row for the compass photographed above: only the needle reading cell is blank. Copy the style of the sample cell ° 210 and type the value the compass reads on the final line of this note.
° 170
